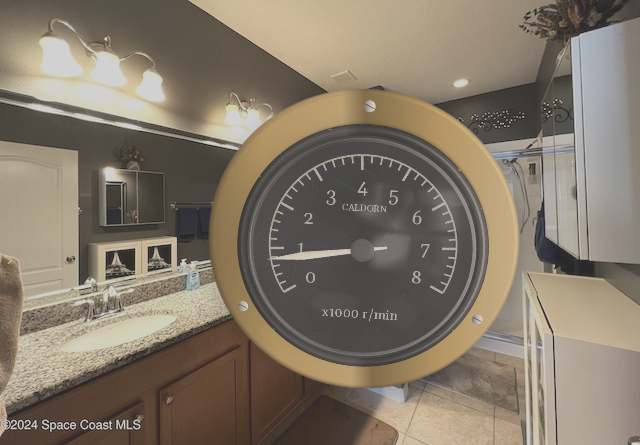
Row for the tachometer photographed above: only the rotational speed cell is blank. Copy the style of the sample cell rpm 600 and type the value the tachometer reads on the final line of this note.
rpm 800
